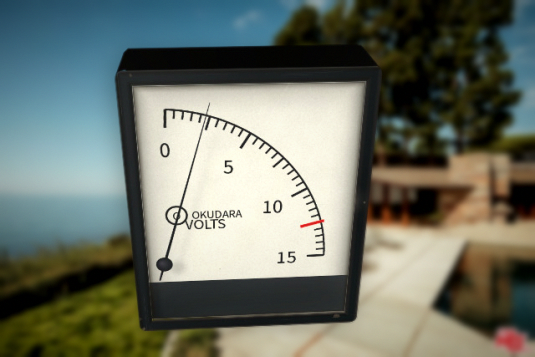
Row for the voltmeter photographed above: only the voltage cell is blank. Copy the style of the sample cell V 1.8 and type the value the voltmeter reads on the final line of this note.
V 2.25
